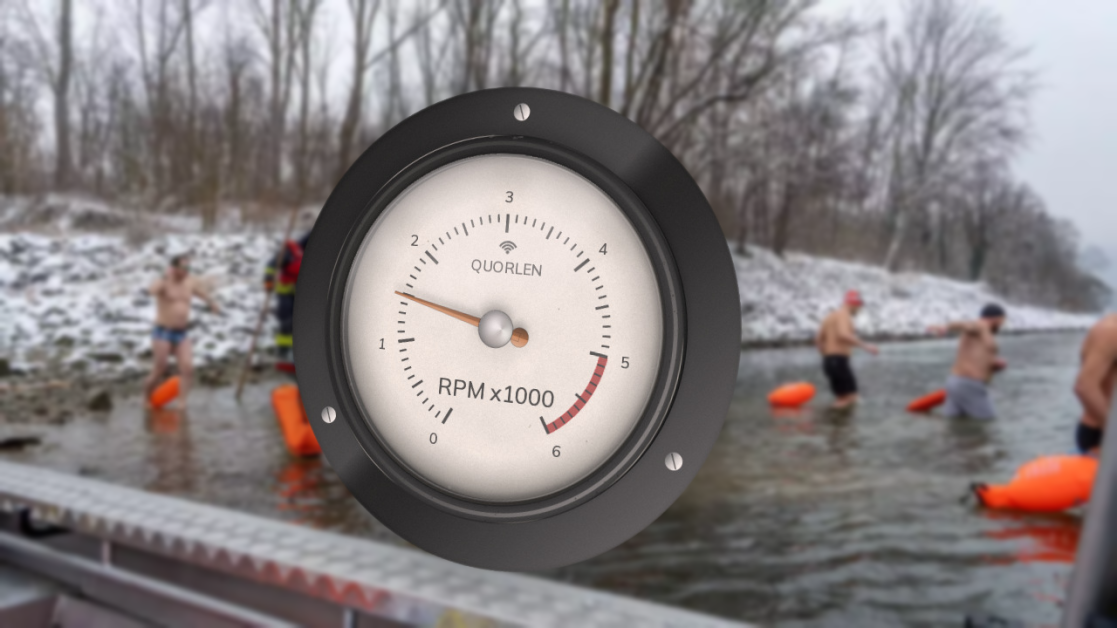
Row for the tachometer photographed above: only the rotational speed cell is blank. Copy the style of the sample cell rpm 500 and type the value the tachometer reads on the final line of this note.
rpm 1500
